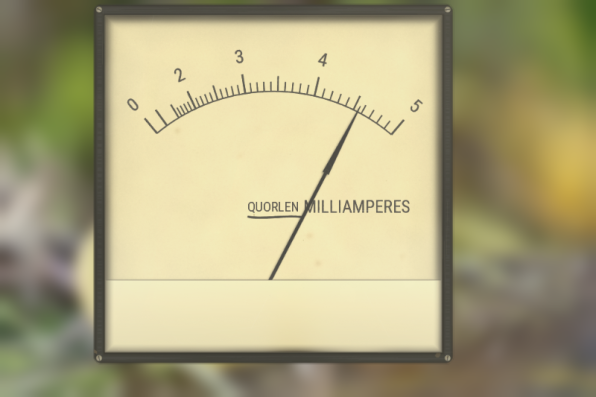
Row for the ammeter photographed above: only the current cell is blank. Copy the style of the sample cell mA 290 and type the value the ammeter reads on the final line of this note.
mA 4.55
